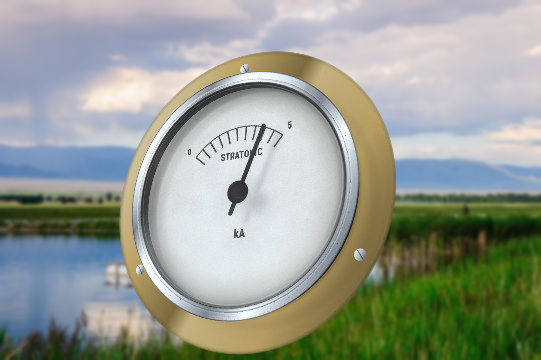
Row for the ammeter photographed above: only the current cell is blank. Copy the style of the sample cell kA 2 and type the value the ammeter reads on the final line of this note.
kA 4
